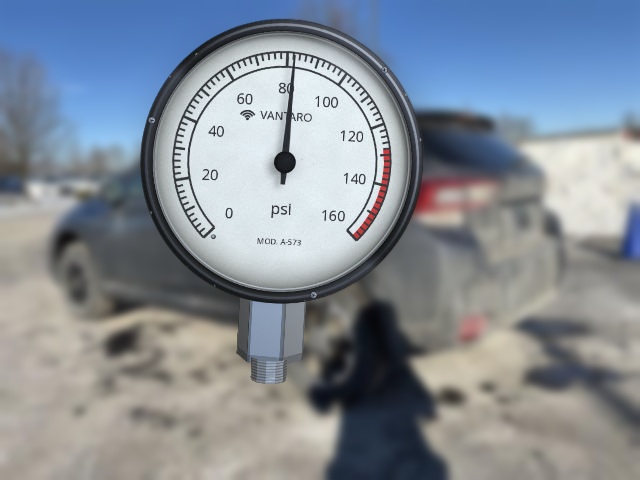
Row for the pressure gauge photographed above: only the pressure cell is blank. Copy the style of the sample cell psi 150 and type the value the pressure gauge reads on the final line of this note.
psi 82
